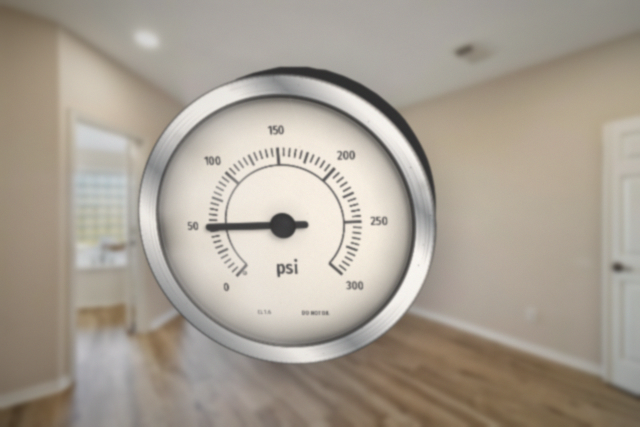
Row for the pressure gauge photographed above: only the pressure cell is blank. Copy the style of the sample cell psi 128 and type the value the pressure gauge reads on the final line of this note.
psi 50
